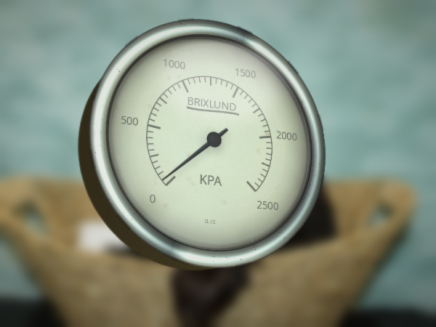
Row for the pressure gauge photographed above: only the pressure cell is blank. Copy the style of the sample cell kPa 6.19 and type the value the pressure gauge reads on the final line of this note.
kPa 50
